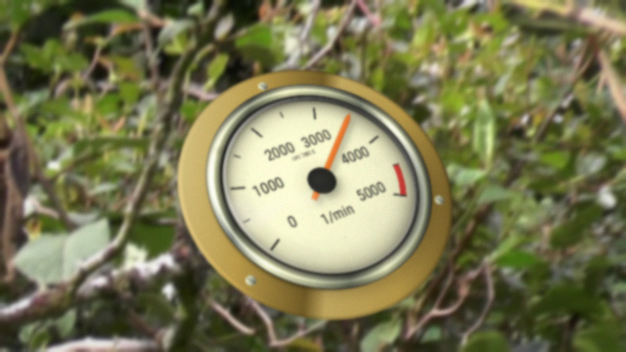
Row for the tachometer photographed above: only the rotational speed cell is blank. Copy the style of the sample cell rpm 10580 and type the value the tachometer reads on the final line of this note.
rpm 3500
